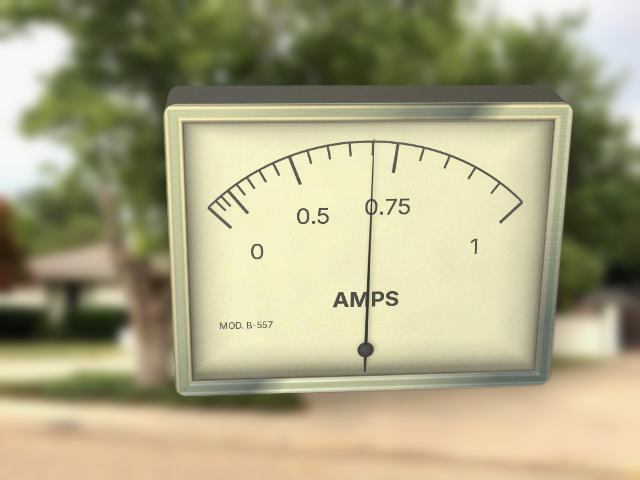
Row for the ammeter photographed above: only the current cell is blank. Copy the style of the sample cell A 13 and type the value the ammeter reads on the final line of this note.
A 0.7
